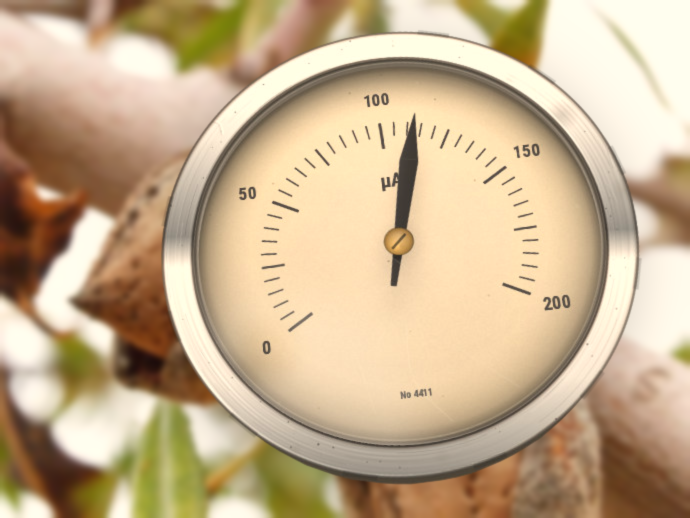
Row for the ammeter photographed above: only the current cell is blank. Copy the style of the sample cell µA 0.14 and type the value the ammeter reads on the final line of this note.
µA 112.5
